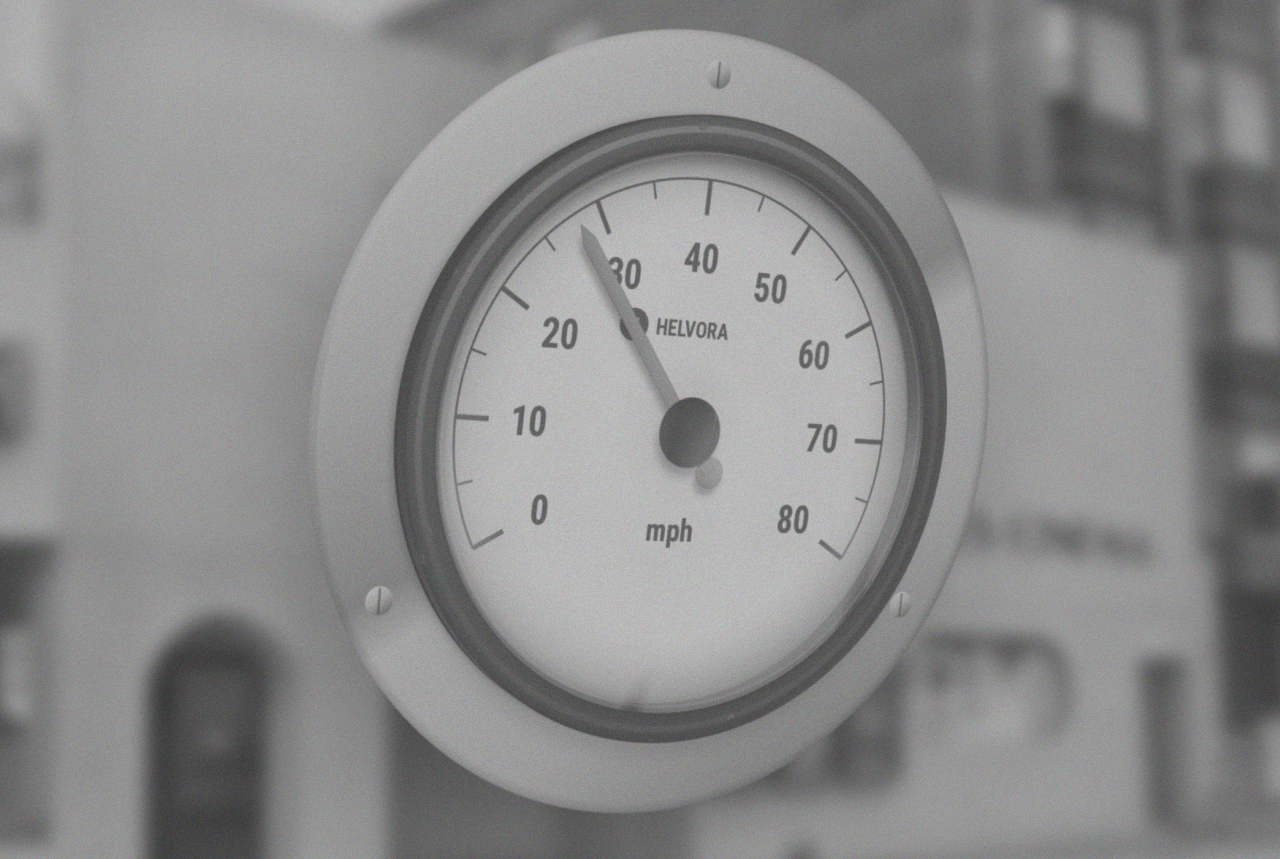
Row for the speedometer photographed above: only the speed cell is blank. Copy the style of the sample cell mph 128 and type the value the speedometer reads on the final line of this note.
mph 27.5
